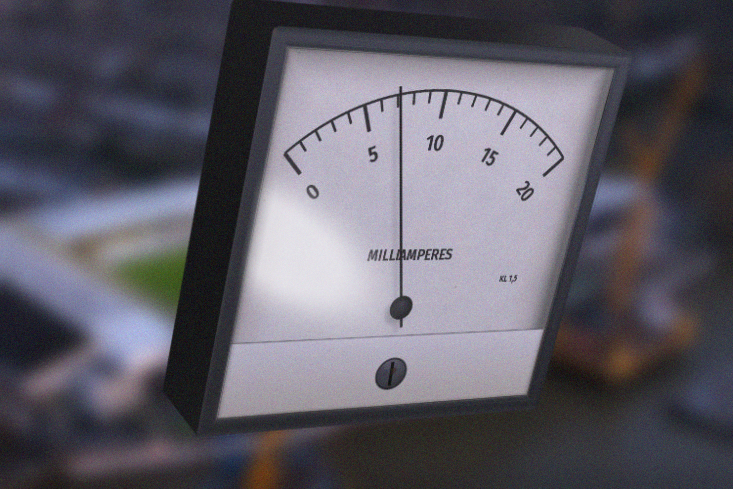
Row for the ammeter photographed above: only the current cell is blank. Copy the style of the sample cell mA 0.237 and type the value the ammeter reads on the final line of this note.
mA 7
